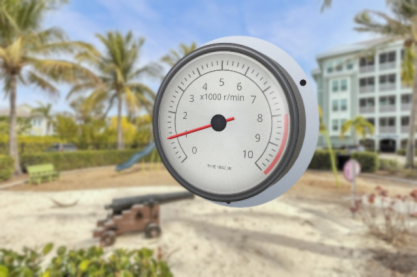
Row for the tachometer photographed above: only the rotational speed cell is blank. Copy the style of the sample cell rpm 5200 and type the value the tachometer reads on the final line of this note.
rpm 1000
